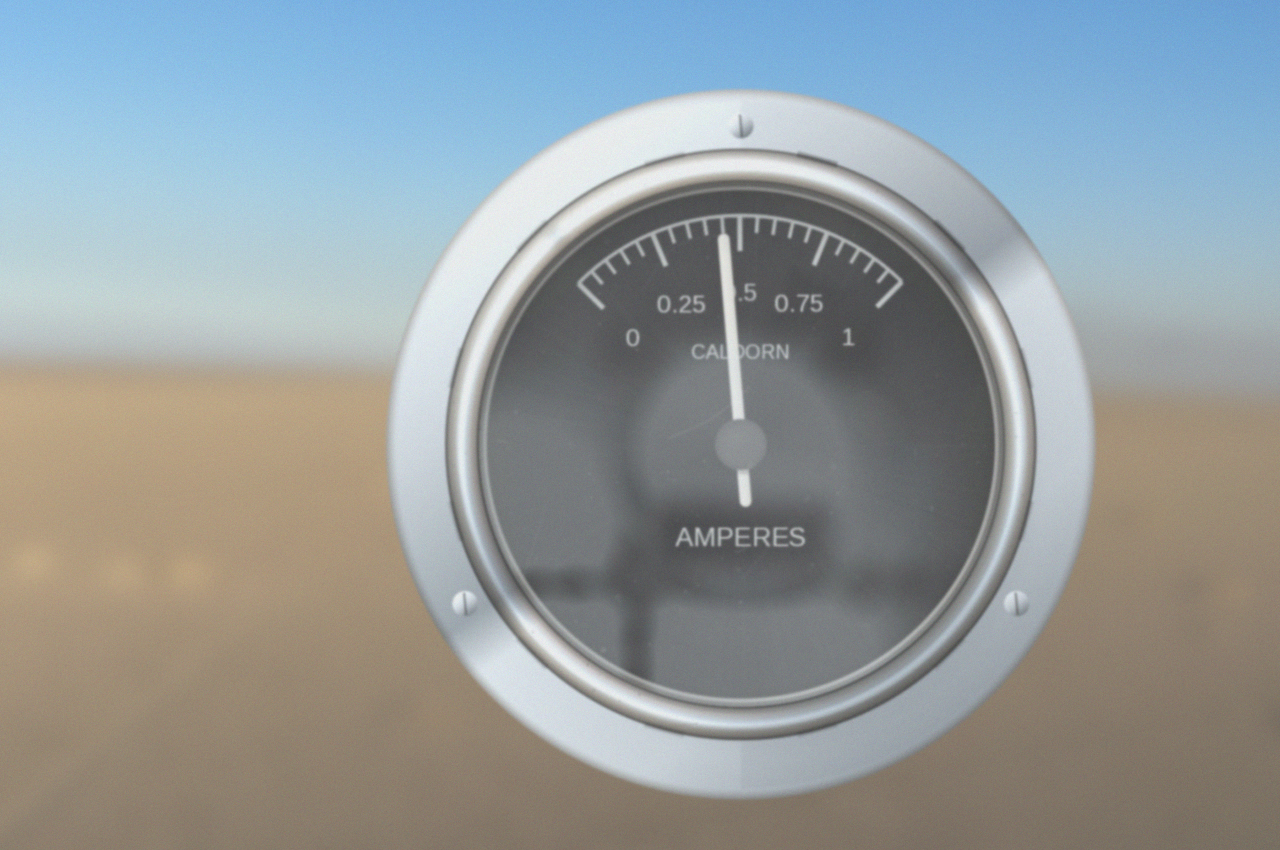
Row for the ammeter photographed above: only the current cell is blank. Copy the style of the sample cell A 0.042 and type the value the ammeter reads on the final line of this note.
A 0.45
